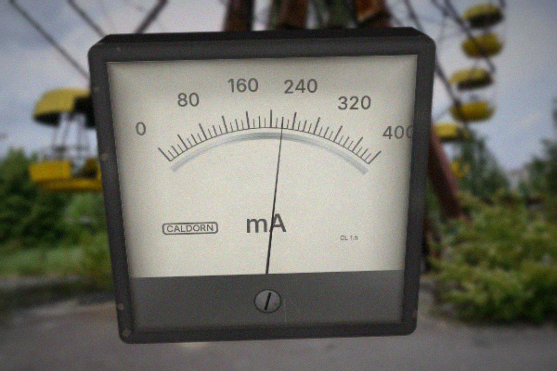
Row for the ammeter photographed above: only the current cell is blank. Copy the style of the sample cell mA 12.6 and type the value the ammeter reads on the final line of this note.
mA 220
